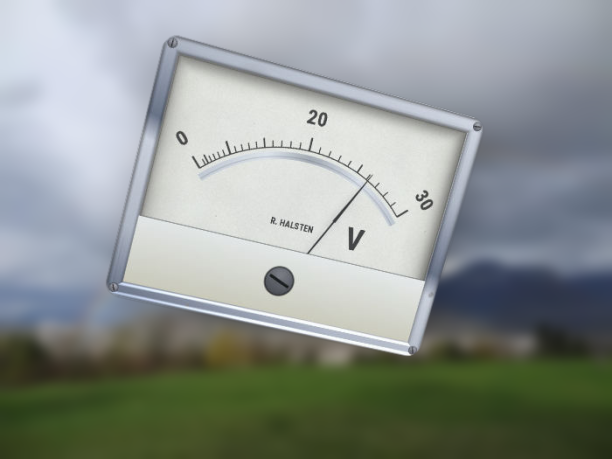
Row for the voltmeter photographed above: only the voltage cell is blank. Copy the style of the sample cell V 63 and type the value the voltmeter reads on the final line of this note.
V 26
